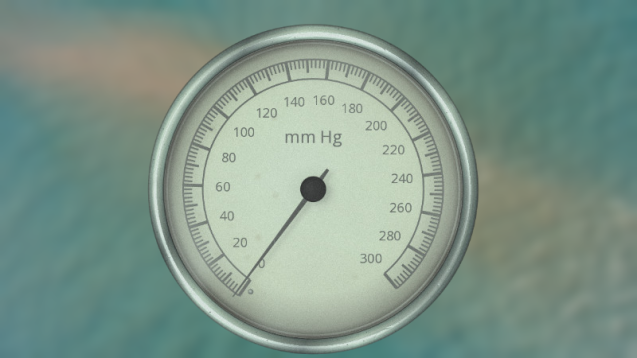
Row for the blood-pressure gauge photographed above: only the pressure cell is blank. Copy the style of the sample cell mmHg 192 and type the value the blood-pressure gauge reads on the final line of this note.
mmHg 2
